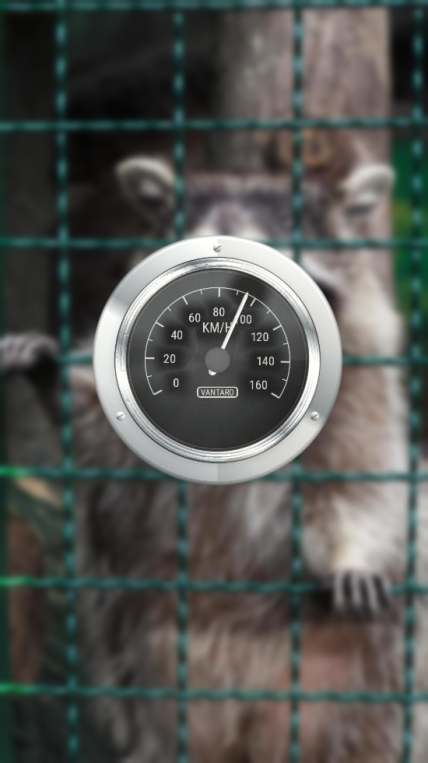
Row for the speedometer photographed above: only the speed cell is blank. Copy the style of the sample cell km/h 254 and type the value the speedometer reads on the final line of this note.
km/h 95
